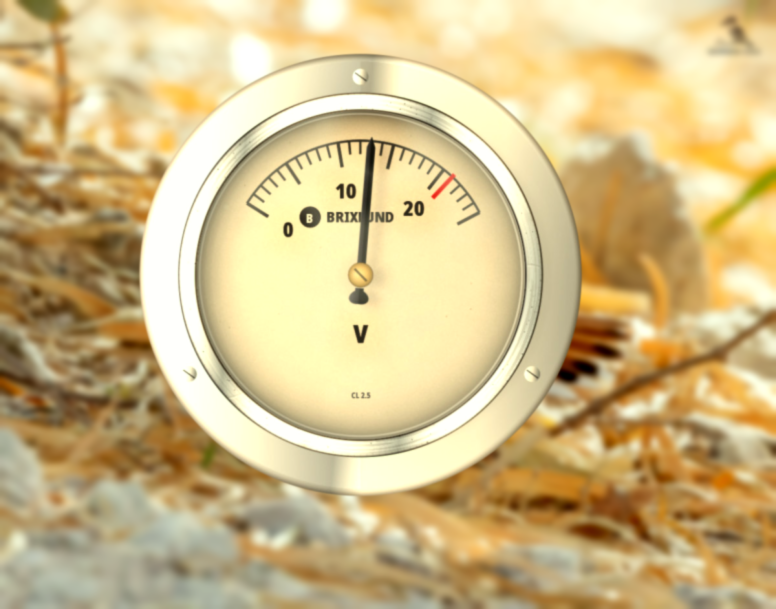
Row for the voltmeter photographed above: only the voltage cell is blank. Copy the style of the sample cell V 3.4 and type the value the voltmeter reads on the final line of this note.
V 13
